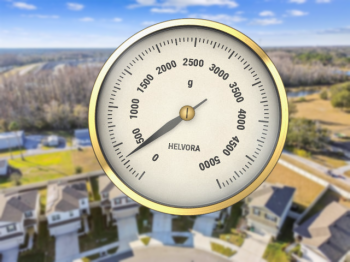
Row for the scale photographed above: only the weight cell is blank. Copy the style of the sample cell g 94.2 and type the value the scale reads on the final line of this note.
g 300
